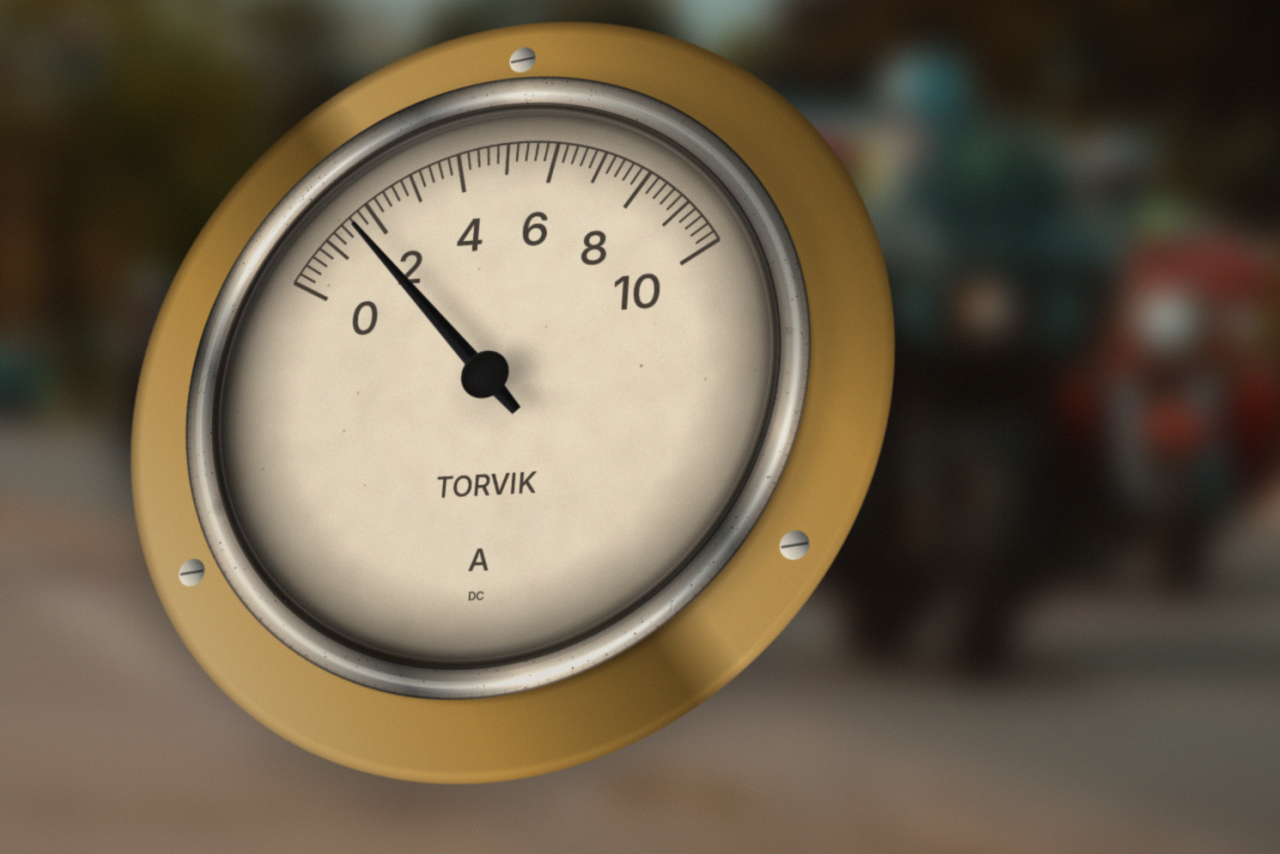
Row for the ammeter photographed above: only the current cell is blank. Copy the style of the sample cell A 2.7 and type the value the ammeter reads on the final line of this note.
A 1.6
